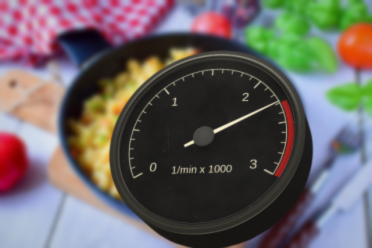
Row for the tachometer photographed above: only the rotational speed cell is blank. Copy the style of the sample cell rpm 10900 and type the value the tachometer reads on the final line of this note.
rpm 2300
